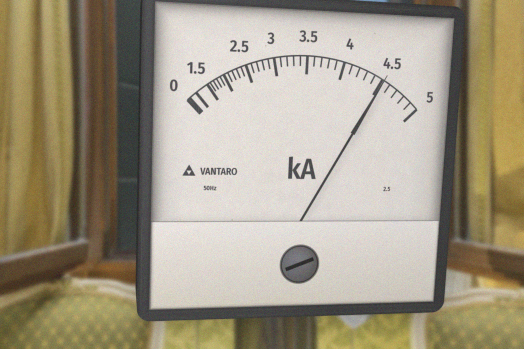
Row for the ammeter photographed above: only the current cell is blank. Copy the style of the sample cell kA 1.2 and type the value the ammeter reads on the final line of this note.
kA 4.5
